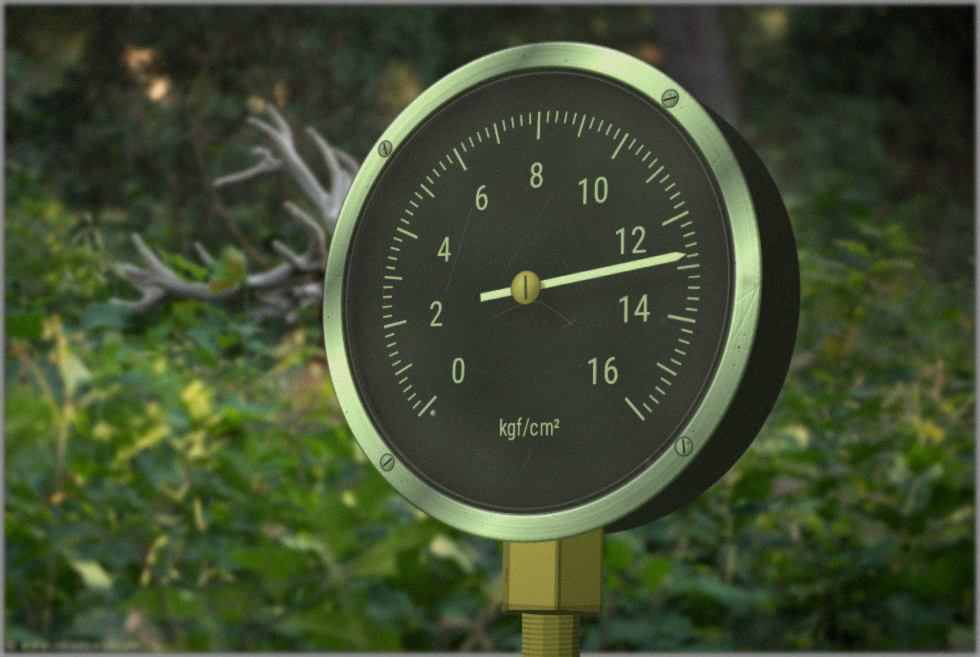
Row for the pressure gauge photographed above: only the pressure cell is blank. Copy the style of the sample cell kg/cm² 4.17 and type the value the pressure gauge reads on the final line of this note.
kg/cm² 12.8
